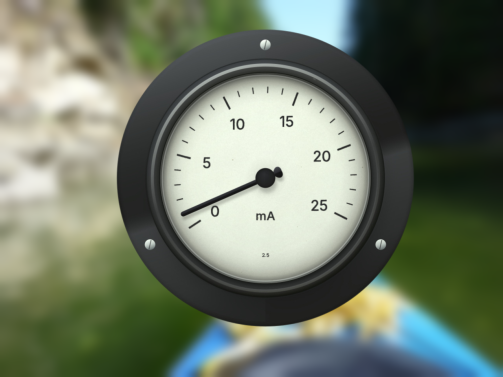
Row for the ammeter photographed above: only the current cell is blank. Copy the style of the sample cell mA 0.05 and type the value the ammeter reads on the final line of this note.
mA 1
